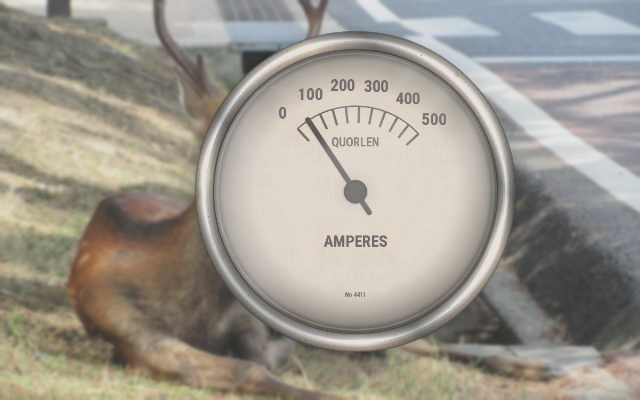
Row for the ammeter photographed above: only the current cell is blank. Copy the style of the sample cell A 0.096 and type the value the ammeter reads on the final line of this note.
A 50
